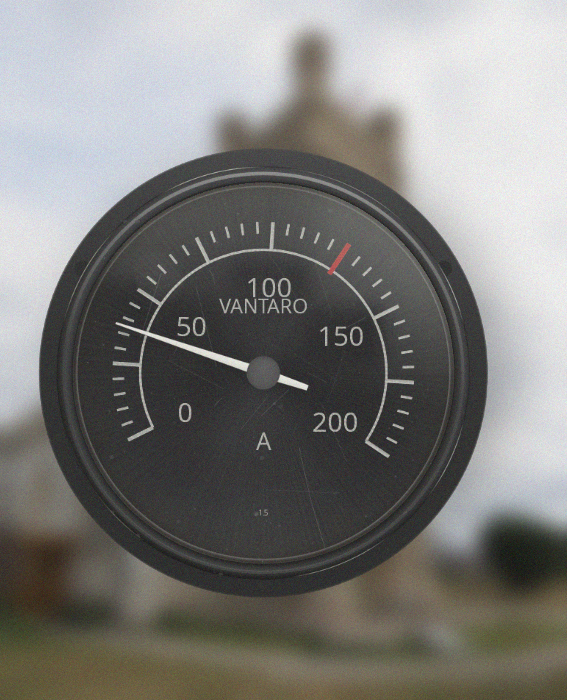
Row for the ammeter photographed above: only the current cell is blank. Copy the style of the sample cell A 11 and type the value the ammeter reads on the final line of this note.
A 37.5
